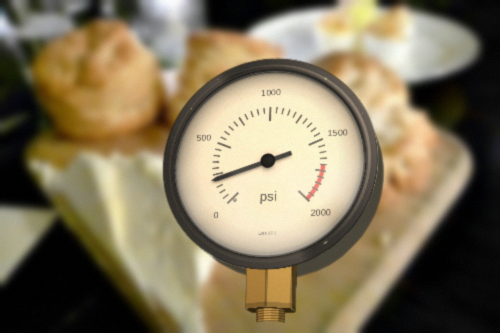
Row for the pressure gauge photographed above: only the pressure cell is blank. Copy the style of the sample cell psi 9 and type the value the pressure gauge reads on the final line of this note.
psi 200
